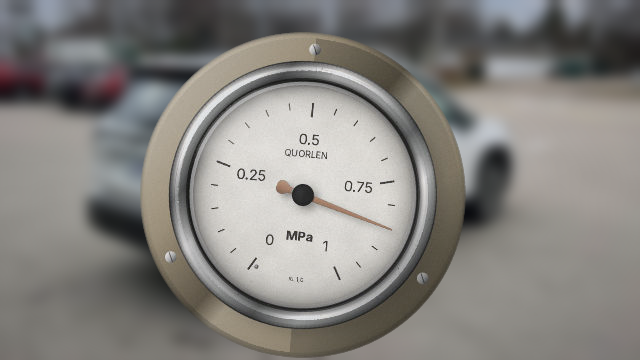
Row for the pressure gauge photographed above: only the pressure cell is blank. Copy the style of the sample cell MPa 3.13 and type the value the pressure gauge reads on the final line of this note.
MPa 0.85
